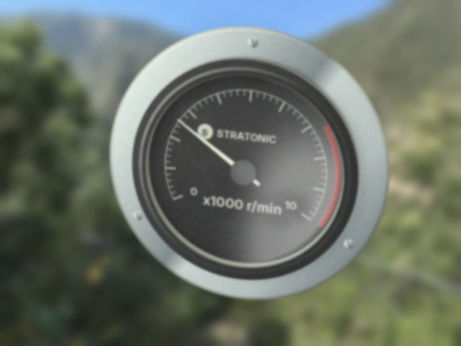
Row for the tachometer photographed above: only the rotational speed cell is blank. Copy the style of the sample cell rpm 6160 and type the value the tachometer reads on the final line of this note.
rpm 2600
